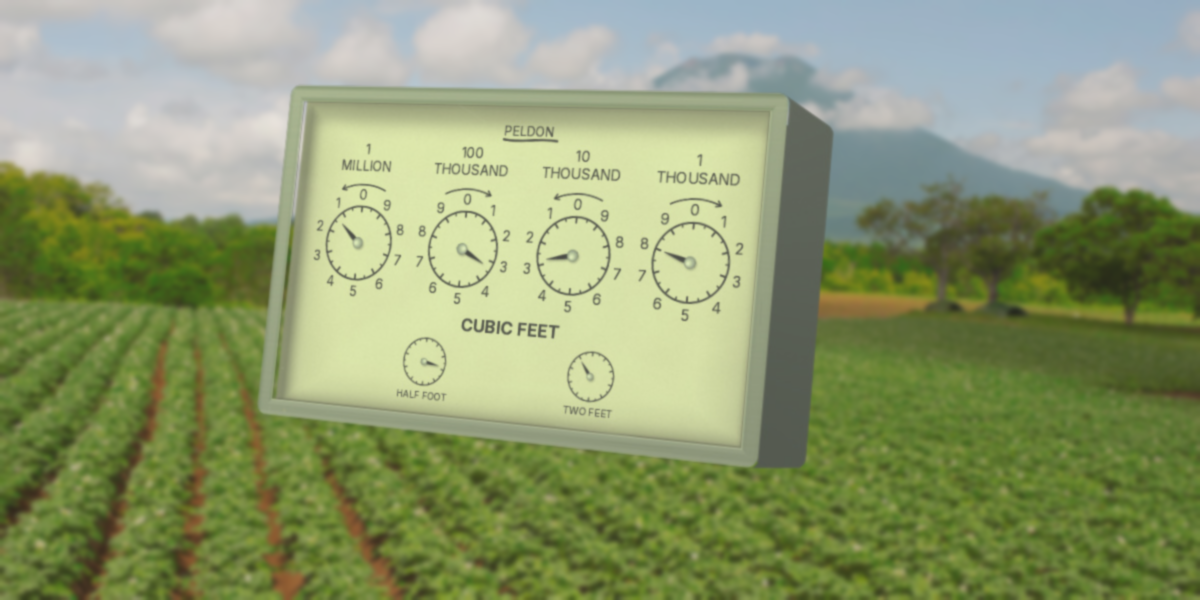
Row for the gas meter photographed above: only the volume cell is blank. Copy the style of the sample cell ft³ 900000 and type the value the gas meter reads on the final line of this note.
ft³ 132800
